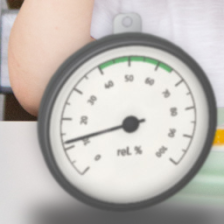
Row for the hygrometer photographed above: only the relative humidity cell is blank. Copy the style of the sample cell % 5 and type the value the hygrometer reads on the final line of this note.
% 12.5
